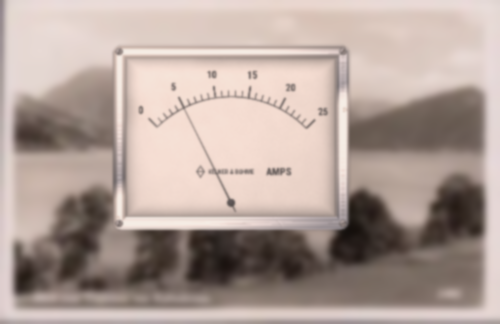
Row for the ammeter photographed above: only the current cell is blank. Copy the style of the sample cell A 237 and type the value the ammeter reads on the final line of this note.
A 5
